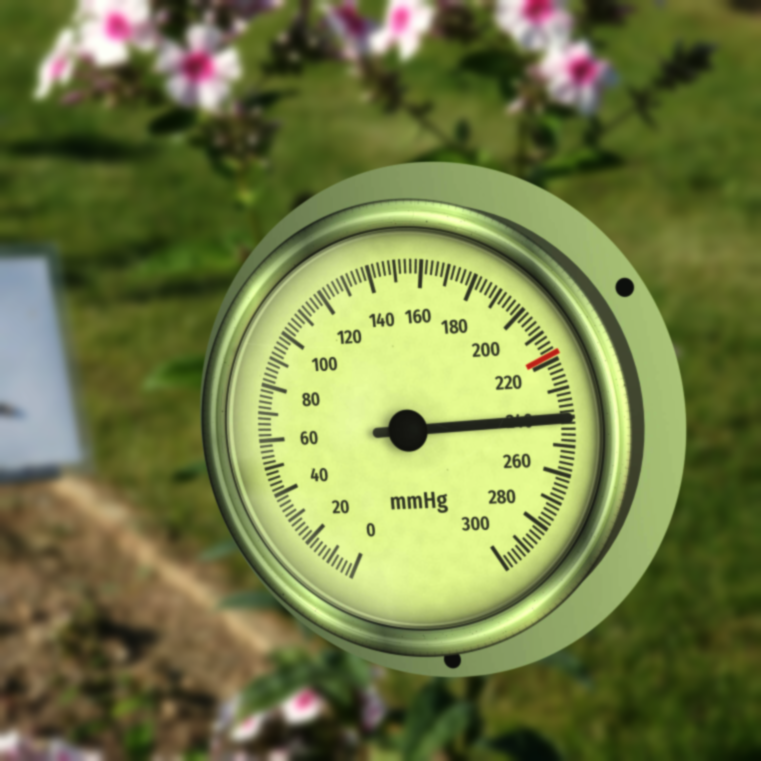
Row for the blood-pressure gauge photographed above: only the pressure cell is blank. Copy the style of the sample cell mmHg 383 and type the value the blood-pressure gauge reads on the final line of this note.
mmHg 240
